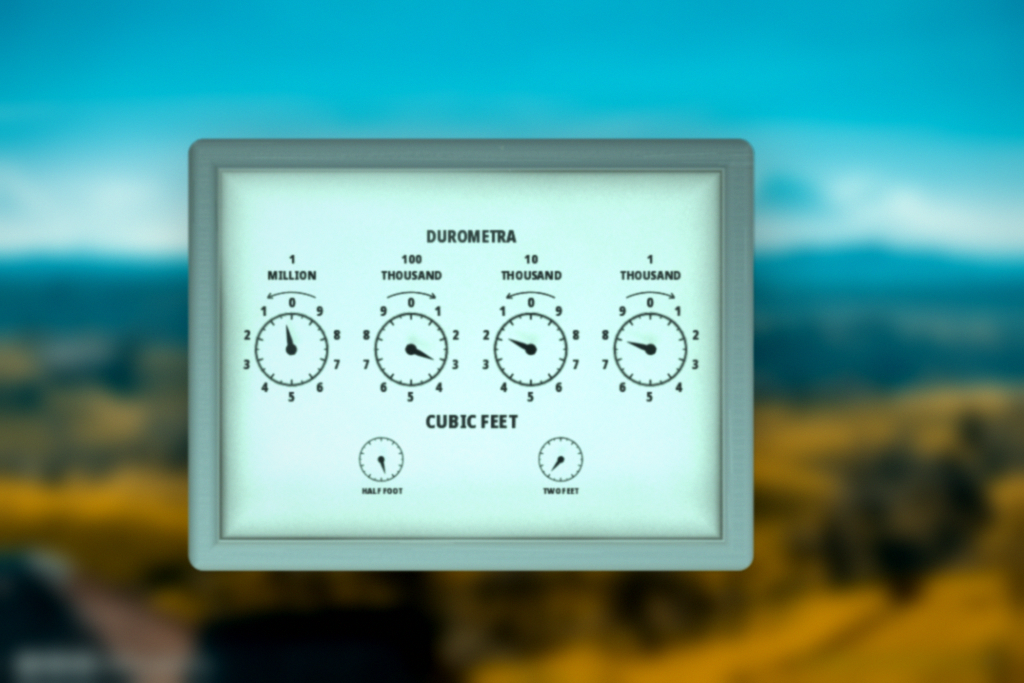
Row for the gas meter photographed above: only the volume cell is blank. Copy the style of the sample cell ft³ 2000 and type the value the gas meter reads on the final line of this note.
ft³ 31800
